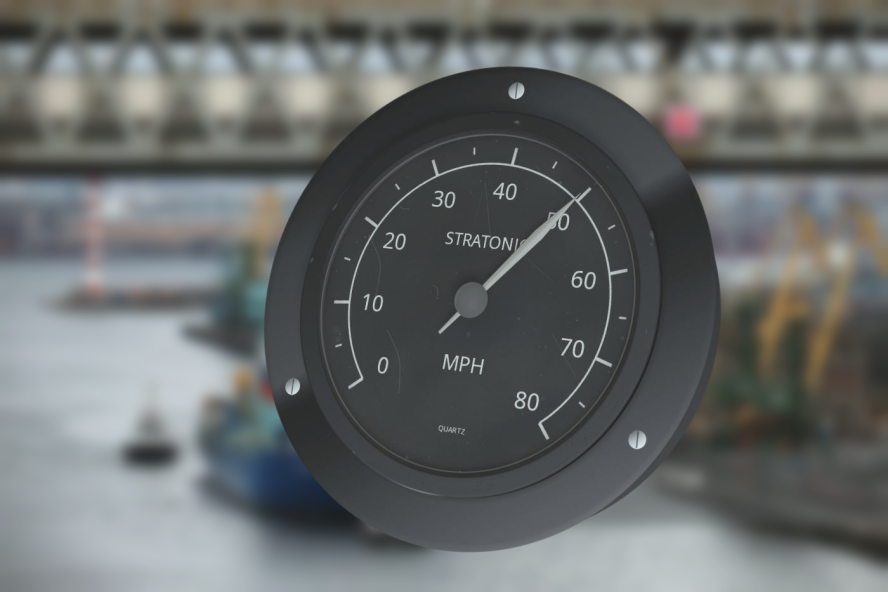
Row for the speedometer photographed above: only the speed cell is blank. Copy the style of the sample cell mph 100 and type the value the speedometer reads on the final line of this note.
mph 50
